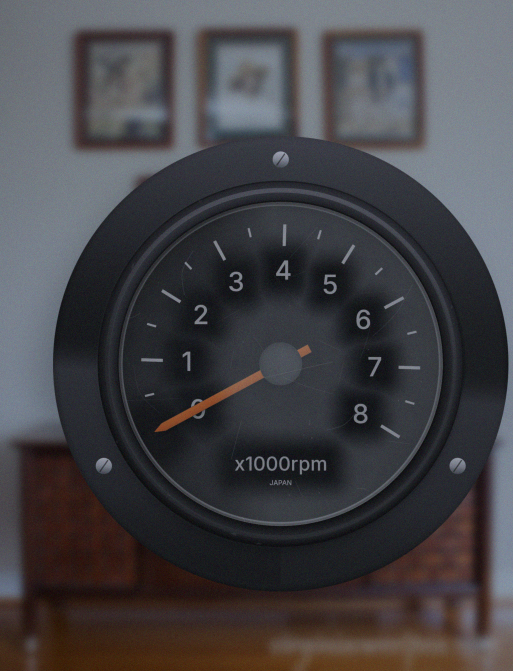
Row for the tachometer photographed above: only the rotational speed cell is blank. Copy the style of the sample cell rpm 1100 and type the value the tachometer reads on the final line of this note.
rpm 0
